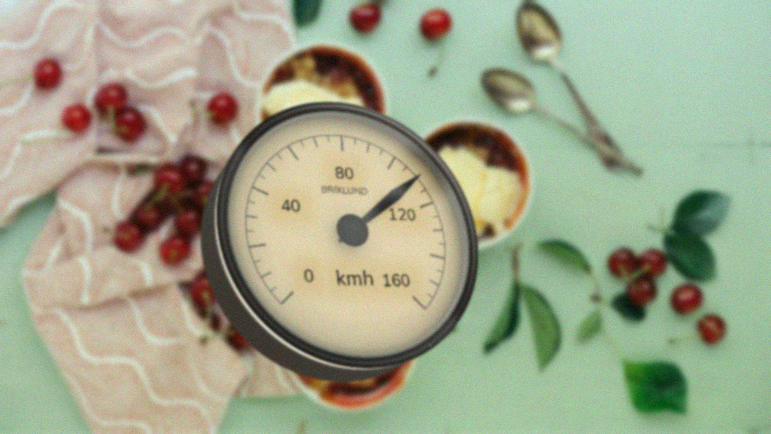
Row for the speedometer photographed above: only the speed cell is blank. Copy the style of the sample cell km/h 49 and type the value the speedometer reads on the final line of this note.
km/h 110
